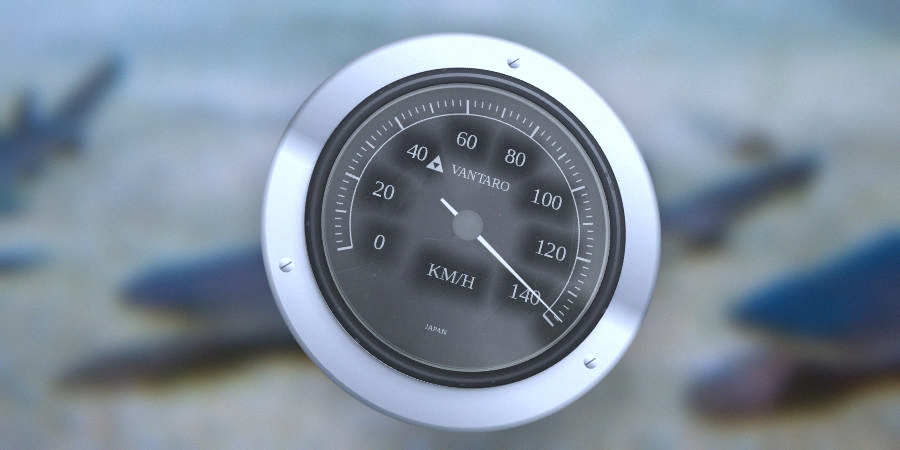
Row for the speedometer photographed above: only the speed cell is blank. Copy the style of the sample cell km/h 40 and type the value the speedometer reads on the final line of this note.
km/h 138
